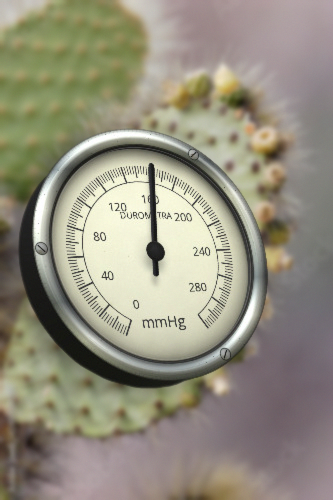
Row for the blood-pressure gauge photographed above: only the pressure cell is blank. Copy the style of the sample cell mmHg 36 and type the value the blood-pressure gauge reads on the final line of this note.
mmHg 160
